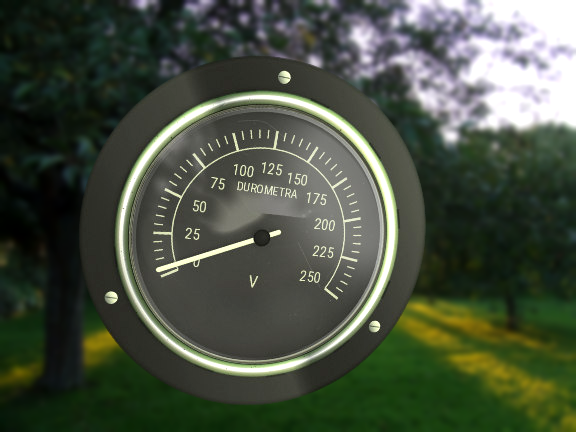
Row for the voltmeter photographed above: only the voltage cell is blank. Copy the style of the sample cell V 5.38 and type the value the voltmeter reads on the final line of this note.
V 5
